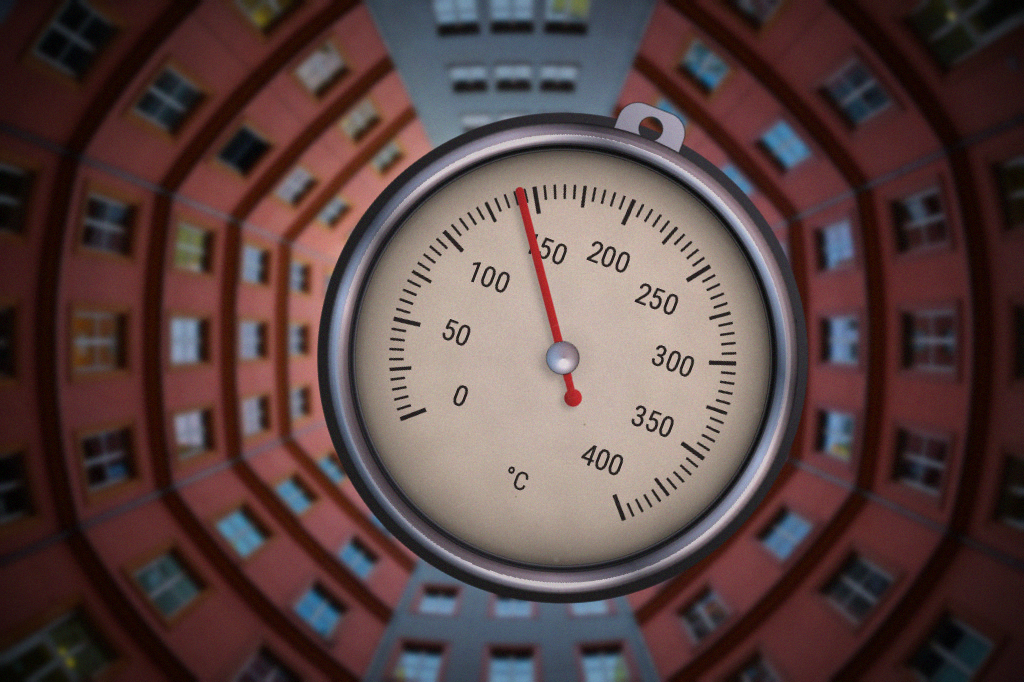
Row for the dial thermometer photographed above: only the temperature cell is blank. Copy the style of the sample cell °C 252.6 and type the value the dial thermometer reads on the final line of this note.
°C 142.5
